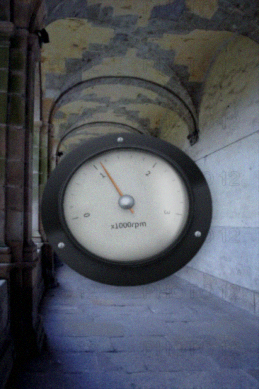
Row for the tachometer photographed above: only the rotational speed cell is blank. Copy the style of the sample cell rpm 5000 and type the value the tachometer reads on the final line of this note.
rpm 1100
